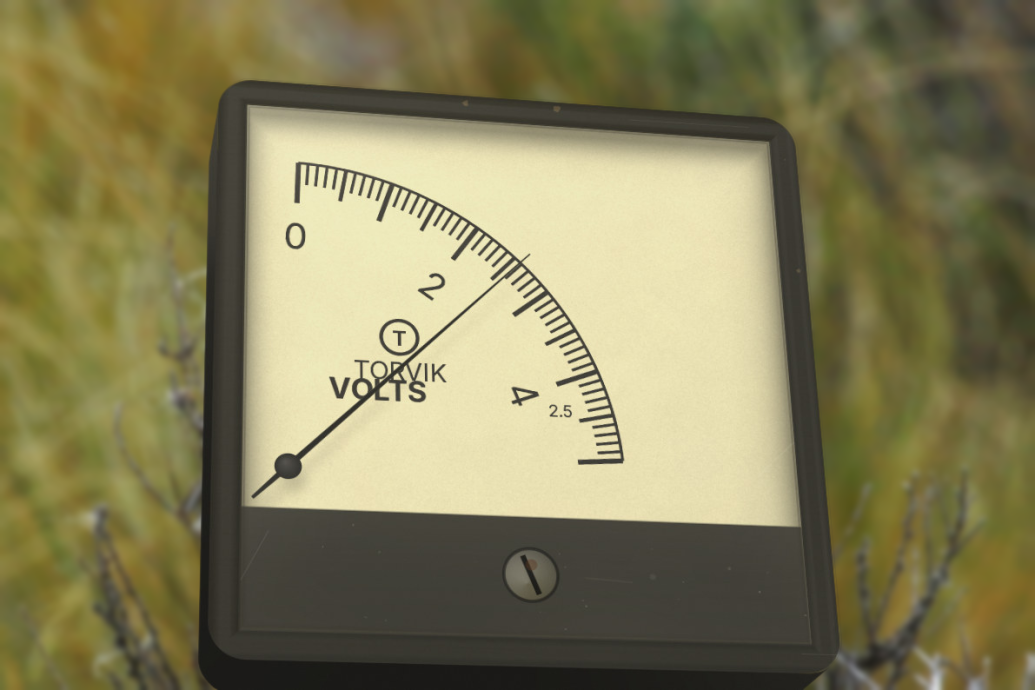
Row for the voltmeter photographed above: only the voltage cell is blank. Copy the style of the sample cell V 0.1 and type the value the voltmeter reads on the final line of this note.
V 2.6
